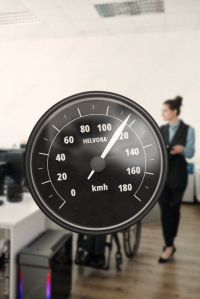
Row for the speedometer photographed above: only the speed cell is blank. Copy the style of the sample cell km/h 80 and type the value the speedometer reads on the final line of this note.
km/h 115
